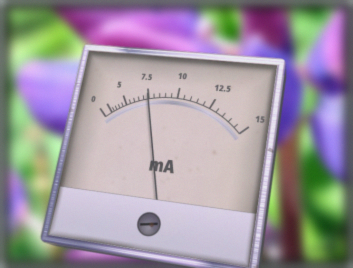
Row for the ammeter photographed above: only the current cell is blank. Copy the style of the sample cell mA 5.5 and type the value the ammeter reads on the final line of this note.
mA 7.5
